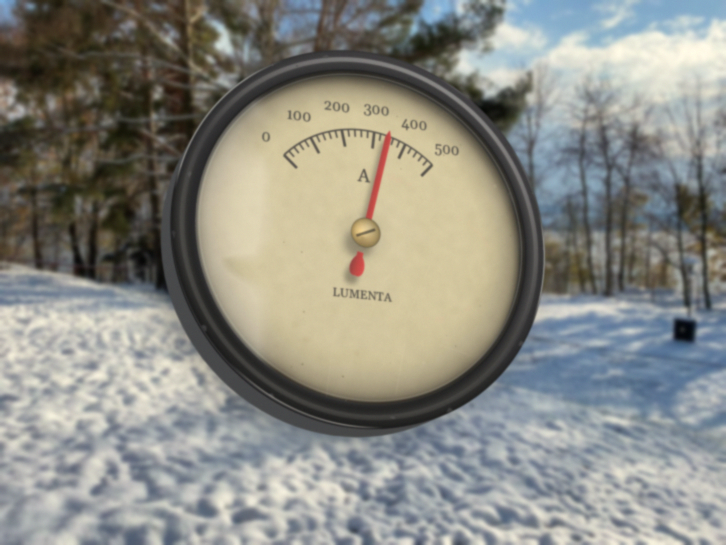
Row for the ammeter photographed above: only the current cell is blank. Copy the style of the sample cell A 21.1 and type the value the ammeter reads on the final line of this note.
A 340
